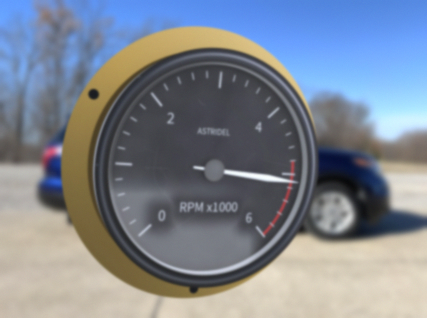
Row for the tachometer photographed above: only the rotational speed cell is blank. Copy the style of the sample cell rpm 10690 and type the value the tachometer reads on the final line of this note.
rpm 5100
